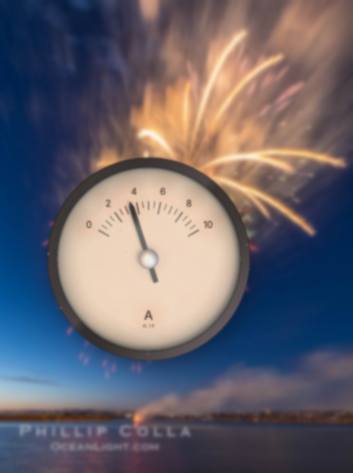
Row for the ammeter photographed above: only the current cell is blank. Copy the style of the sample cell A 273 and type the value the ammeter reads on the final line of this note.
A 3.5
